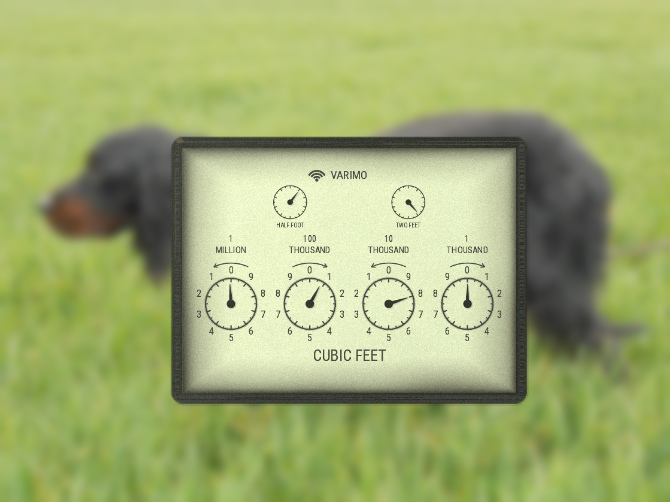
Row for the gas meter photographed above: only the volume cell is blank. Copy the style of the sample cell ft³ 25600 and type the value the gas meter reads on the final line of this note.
ft³ 8000
